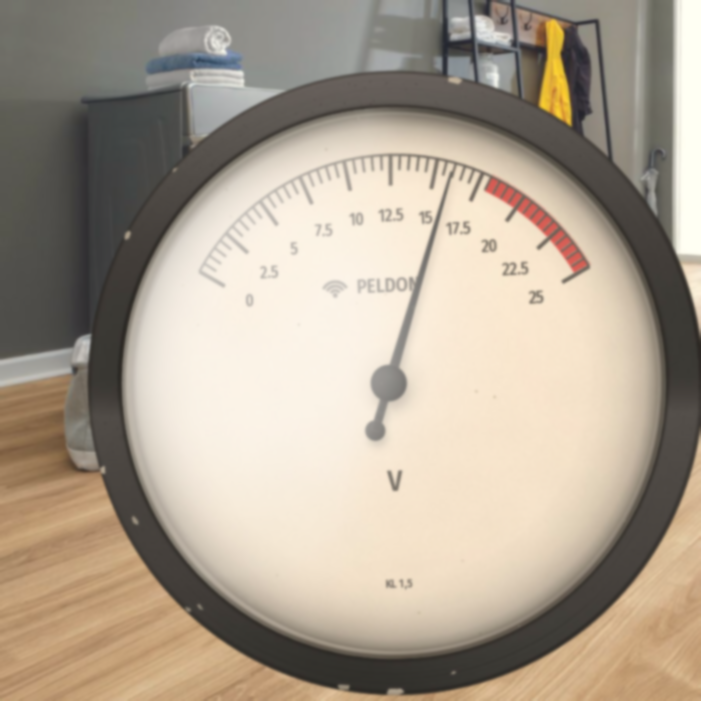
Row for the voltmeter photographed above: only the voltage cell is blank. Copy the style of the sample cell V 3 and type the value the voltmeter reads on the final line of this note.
V 16
